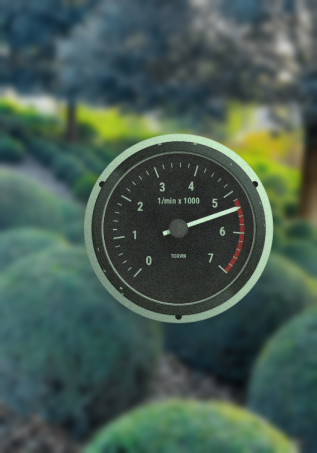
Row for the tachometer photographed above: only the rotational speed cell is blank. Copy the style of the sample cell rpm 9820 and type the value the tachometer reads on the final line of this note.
rpm 5400
